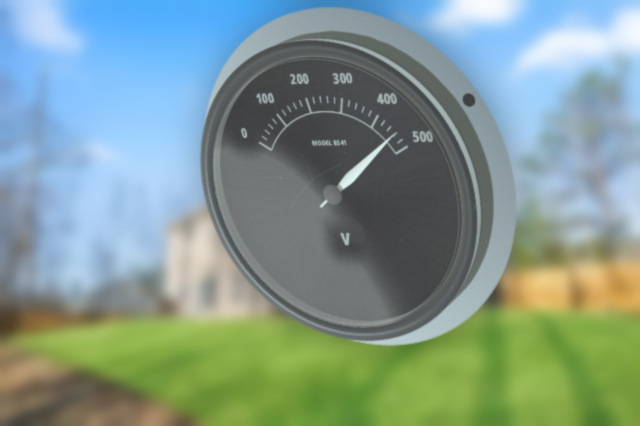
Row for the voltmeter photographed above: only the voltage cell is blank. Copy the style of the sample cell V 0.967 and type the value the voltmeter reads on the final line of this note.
V 460
